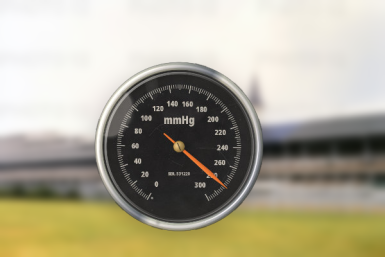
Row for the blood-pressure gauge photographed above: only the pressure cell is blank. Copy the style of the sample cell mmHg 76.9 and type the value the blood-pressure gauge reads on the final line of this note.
mmHg 280
